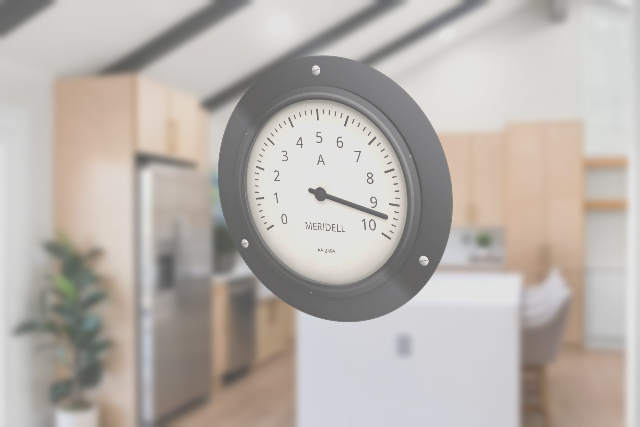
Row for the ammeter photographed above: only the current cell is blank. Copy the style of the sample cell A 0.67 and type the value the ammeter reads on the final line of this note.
A 9.4
